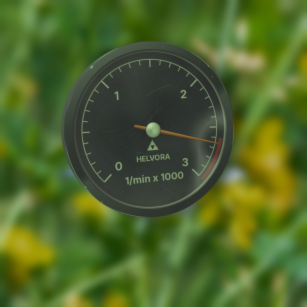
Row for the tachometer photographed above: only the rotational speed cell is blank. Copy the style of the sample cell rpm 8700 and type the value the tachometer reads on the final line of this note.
rpm 2650
